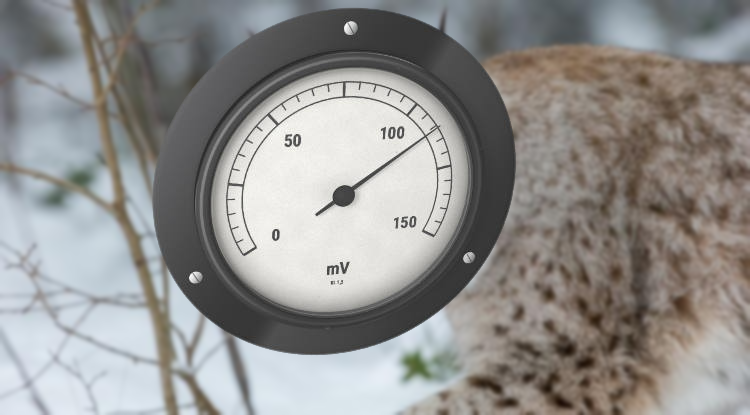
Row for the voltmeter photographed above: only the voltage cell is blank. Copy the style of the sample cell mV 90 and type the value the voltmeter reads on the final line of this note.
mV 110
